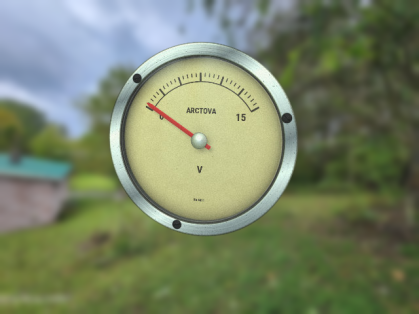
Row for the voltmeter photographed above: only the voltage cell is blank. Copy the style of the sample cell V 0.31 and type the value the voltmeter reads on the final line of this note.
V 0.5
